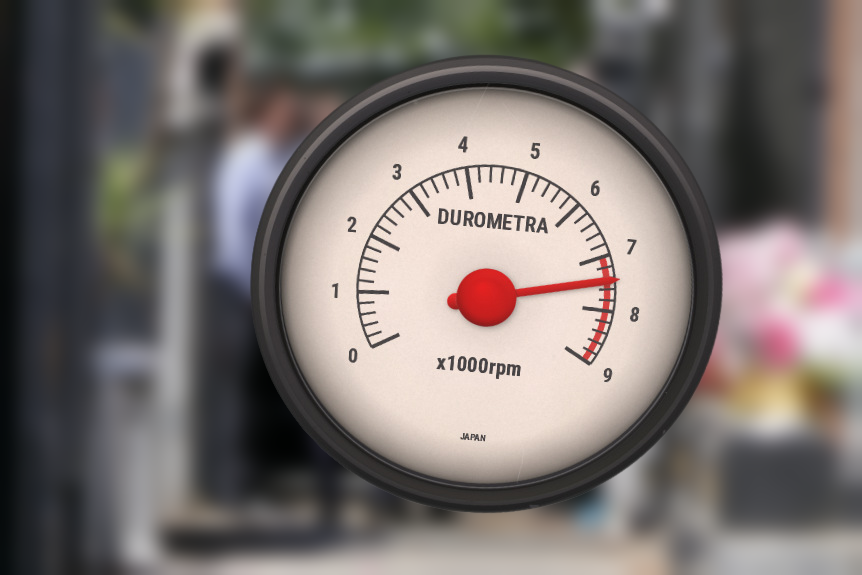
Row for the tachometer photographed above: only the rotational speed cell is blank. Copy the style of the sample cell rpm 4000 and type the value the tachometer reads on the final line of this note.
rpm 7400
